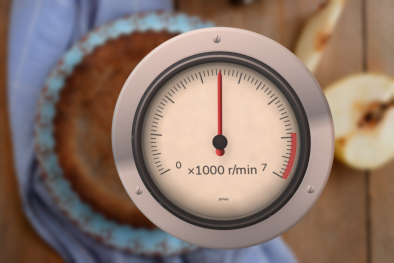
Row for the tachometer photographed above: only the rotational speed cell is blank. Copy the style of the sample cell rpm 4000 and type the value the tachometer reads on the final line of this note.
rpm 3500
